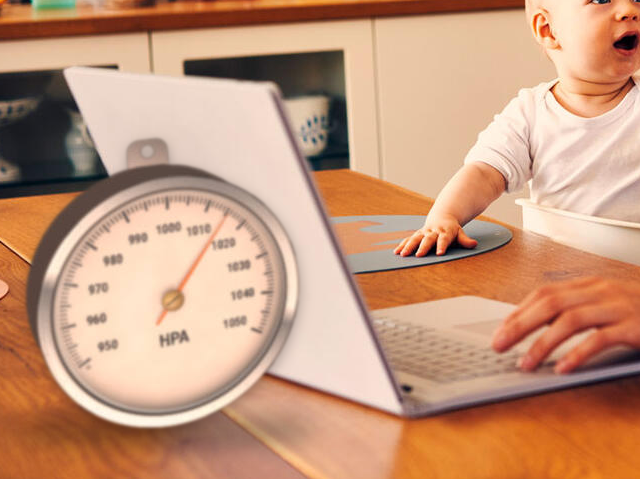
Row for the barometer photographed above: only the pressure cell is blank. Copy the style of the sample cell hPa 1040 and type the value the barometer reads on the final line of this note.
hPa 1015
